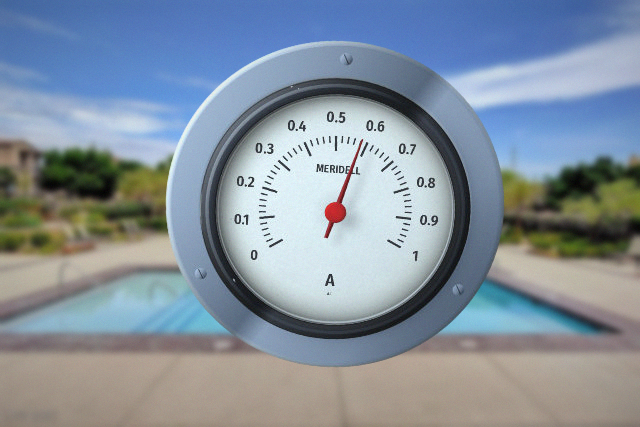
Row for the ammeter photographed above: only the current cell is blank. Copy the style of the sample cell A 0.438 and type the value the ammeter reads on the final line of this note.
A 0.58
